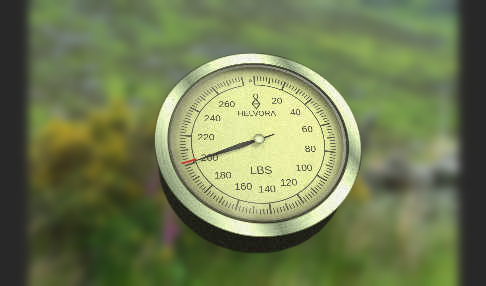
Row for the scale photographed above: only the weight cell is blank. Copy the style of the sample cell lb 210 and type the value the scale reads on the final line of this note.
lb 200
